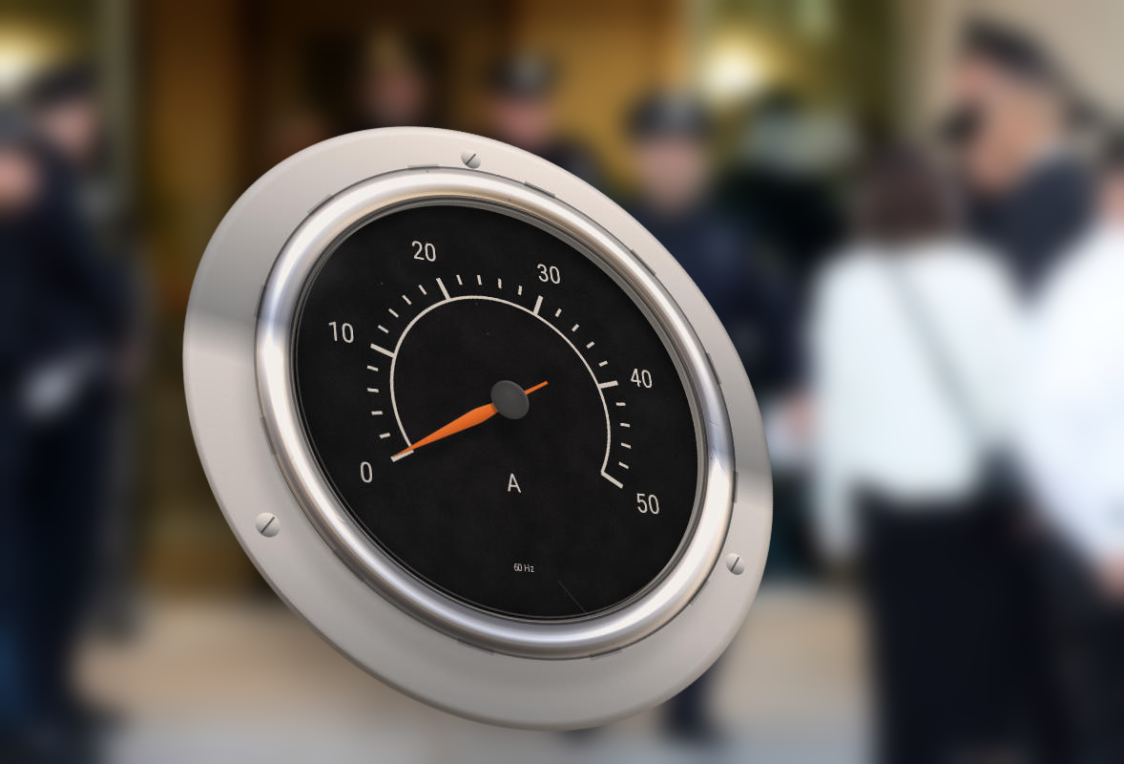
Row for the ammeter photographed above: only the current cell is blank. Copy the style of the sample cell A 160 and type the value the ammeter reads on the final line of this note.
A 0
